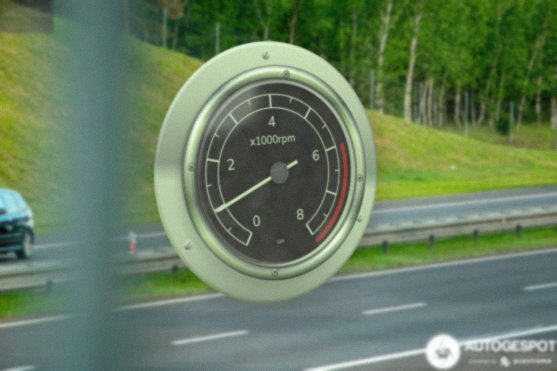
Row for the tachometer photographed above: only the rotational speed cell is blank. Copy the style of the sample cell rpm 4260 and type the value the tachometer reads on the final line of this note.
rpm 1000
